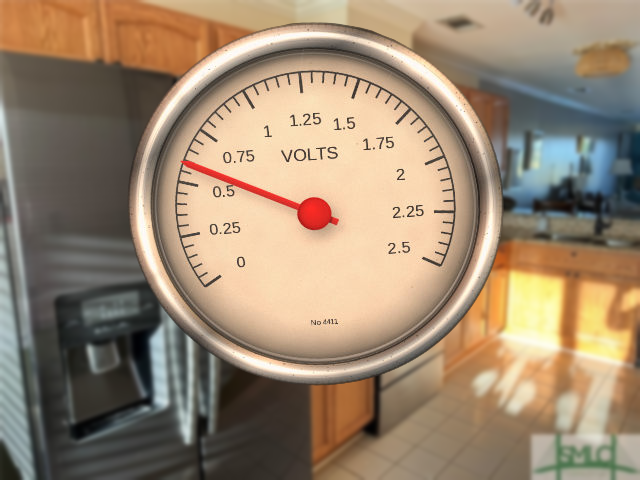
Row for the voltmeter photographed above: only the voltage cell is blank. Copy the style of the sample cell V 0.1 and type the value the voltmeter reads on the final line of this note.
V 0.6
